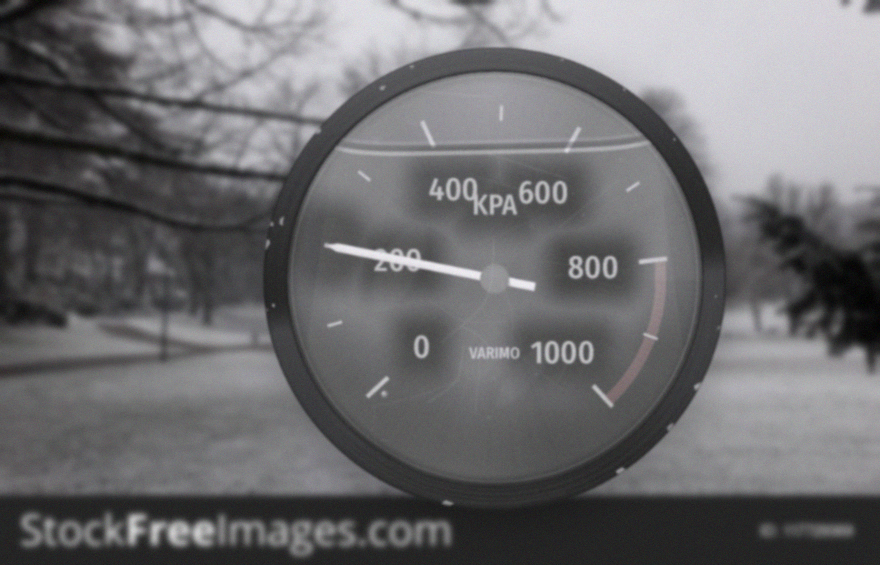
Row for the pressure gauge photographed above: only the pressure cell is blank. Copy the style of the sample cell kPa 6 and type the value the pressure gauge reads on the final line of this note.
kPa 200
